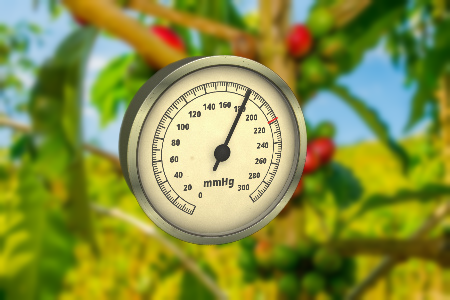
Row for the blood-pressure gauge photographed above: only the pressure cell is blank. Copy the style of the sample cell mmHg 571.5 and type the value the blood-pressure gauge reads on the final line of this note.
mmHg 180
